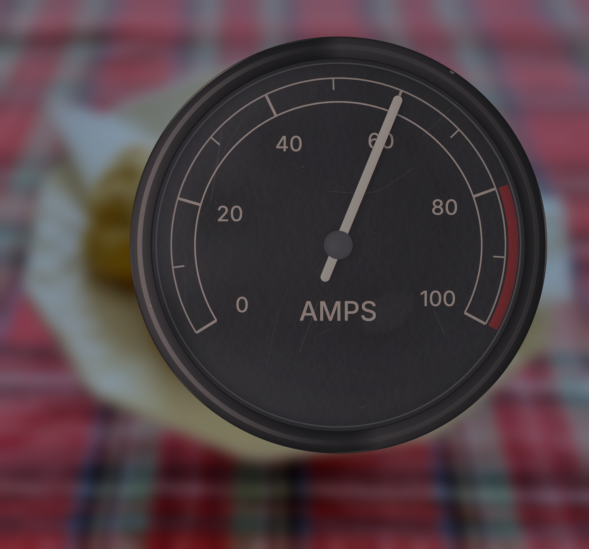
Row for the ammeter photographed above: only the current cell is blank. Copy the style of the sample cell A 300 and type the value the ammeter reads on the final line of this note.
A 60
